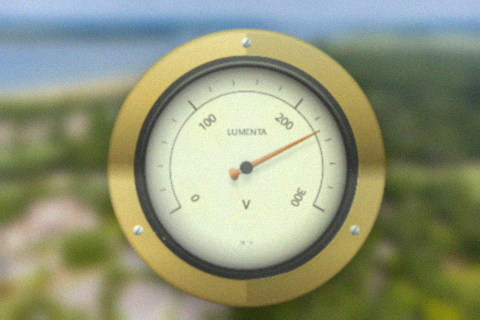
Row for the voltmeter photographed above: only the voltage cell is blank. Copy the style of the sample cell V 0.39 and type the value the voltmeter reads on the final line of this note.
V 230
